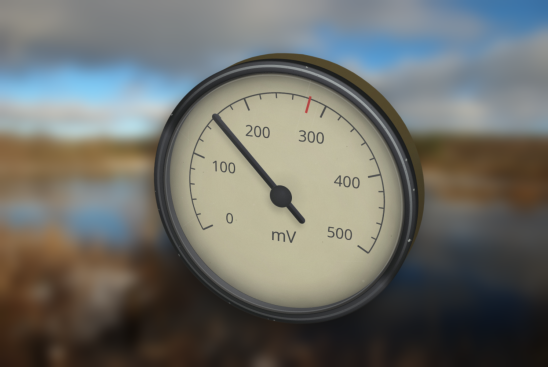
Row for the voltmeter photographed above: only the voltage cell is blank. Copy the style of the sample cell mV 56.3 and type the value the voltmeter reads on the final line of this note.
mV 160
